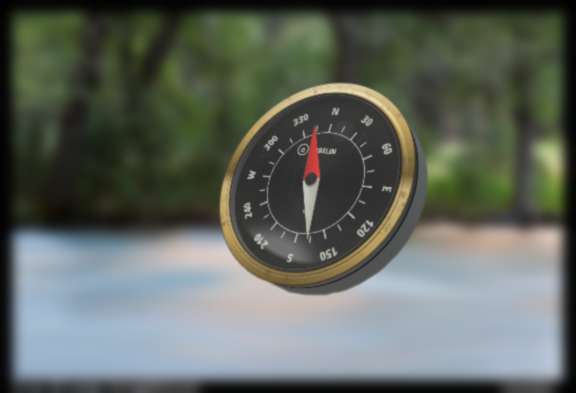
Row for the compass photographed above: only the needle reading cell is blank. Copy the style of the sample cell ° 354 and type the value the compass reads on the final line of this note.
° 345
